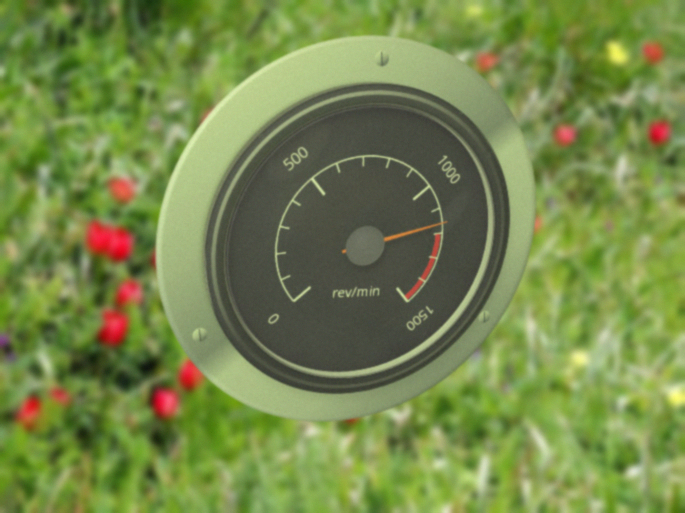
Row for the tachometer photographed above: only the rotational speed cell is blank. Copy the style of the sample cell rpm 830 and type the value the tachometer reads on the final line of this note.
rpm 1150
